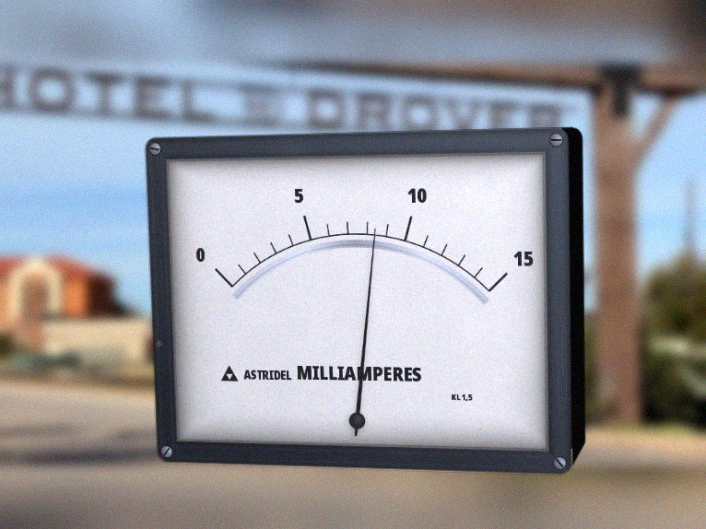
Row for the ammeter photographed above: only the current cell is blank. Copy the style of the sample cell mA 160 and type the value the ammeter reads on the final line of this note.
mA 8.5
